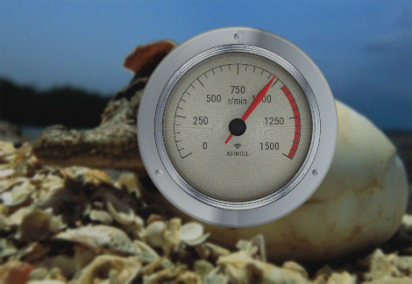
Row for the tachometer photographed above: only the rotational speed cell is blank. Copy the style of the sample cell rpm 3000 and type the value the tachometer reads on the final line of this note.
rpm 975
